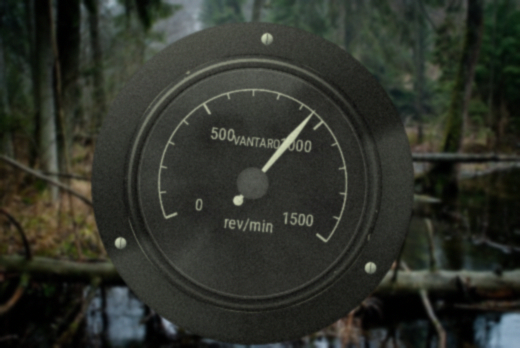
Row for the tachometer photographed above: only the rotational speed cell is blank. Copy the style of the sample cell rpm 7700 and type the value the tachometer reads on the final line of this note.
rpm 950
